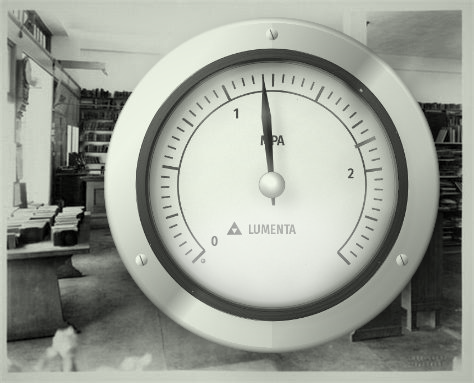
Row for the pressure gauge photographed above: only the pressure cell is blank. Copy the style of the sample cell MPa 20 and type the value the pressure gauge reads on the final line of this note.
MPa 1.2
